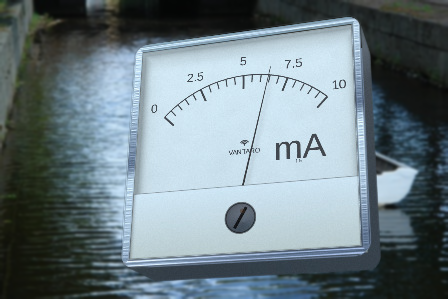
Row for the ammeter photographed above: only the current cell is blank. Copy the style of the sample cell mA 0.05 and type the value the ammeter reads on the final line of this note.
mA 6.5
